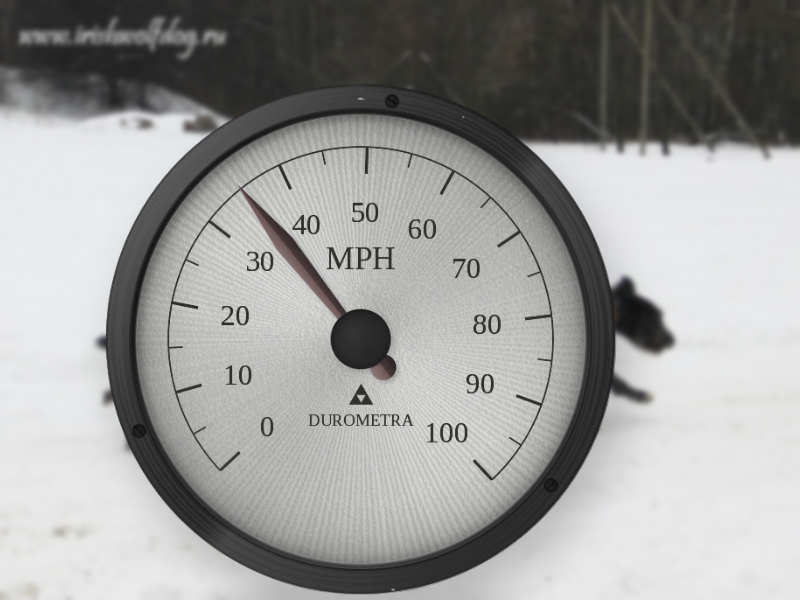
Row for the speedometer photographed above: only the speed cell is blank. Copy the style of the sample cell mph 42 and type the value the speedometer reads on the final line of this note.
mph 35
